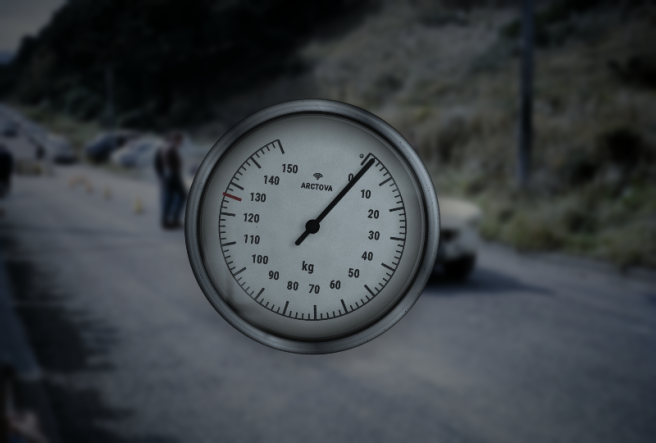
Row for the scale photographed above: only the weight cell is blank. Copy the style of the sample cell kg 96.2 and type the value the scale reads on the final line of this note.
kg 2
